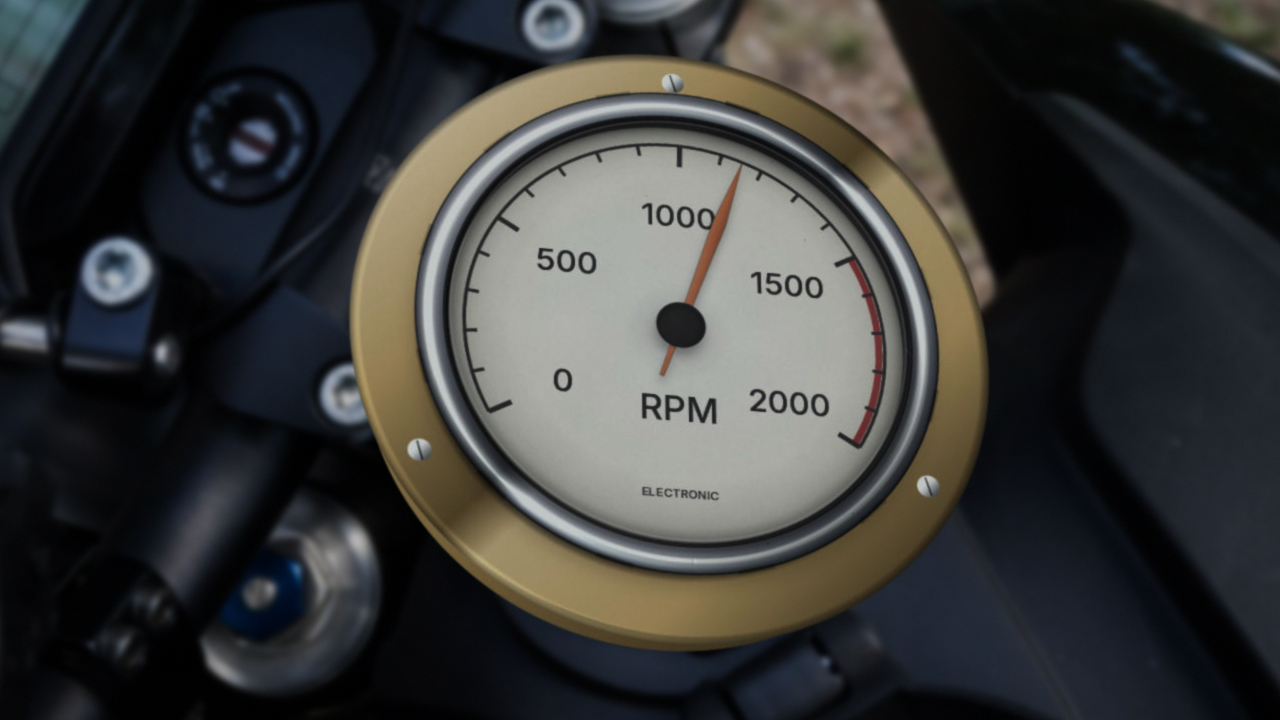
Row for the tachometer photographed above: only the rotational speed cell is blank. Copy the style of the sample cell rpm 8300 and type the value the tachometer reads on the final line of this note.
rpm 1150
